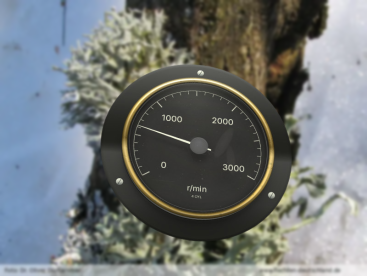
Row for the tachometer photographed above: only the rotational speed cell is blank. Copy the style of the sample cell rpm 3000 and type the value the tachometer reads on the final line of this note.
rpm 600
